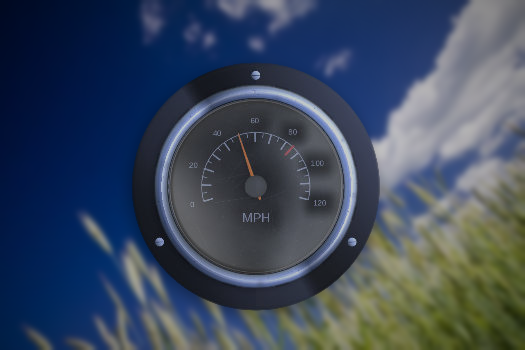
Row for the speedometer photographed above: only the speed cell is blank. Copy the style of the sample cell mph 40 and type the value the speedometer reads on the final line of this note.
mph 50
